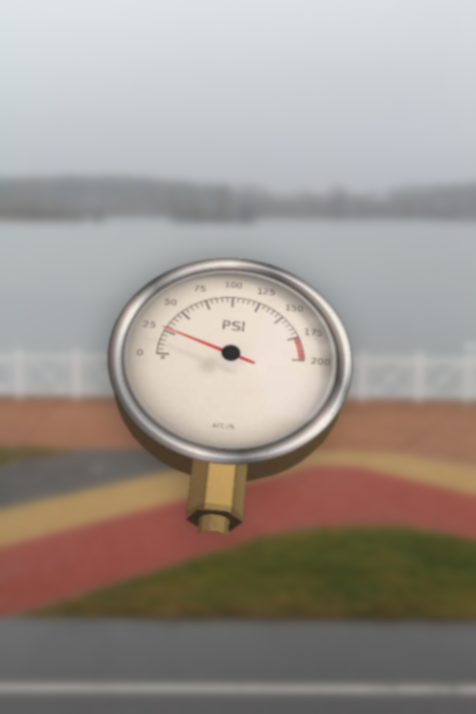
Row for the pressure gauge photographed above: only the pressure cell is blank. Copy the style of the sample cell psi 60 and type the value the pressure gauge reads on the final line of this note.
psi 25
